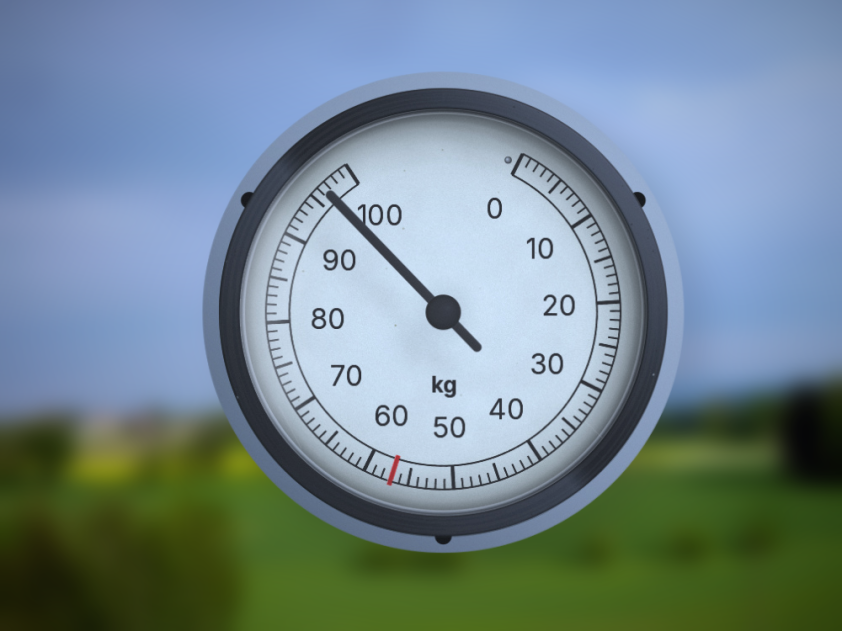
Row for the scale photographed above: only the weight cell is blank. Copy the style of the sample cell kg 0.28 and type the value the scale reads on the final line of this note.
kg 96.5
